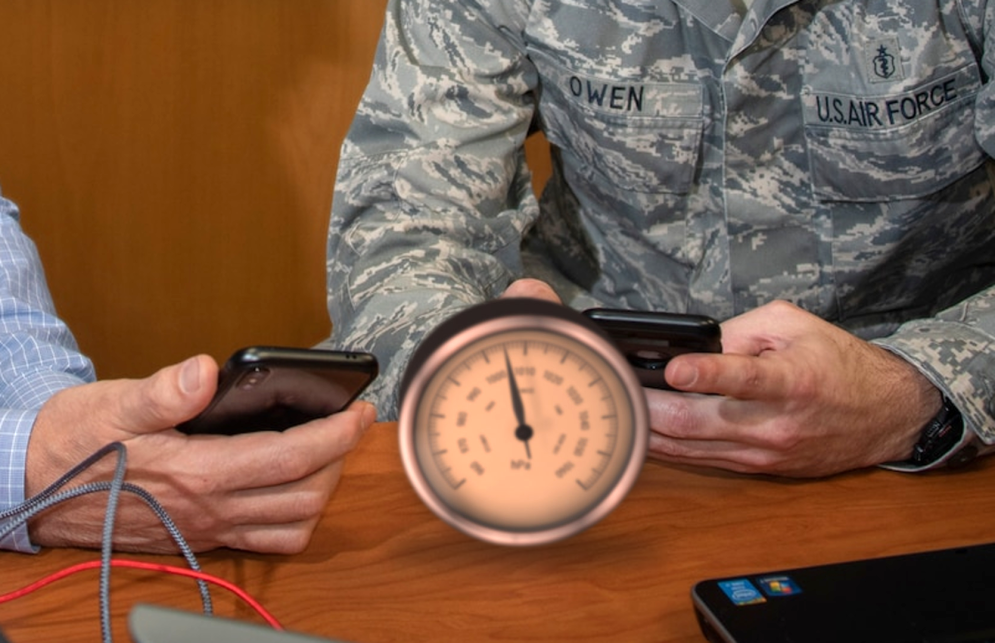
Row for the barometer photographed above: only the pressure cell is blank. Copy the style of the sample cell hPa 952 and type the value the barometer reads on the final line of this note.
hPa 1005
